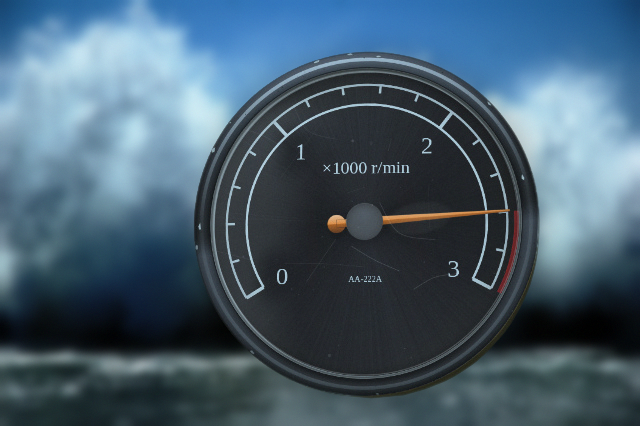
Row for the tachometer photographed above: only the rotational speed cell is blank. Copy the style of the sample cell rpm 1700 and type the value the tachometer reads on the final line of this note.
rpm 2600
